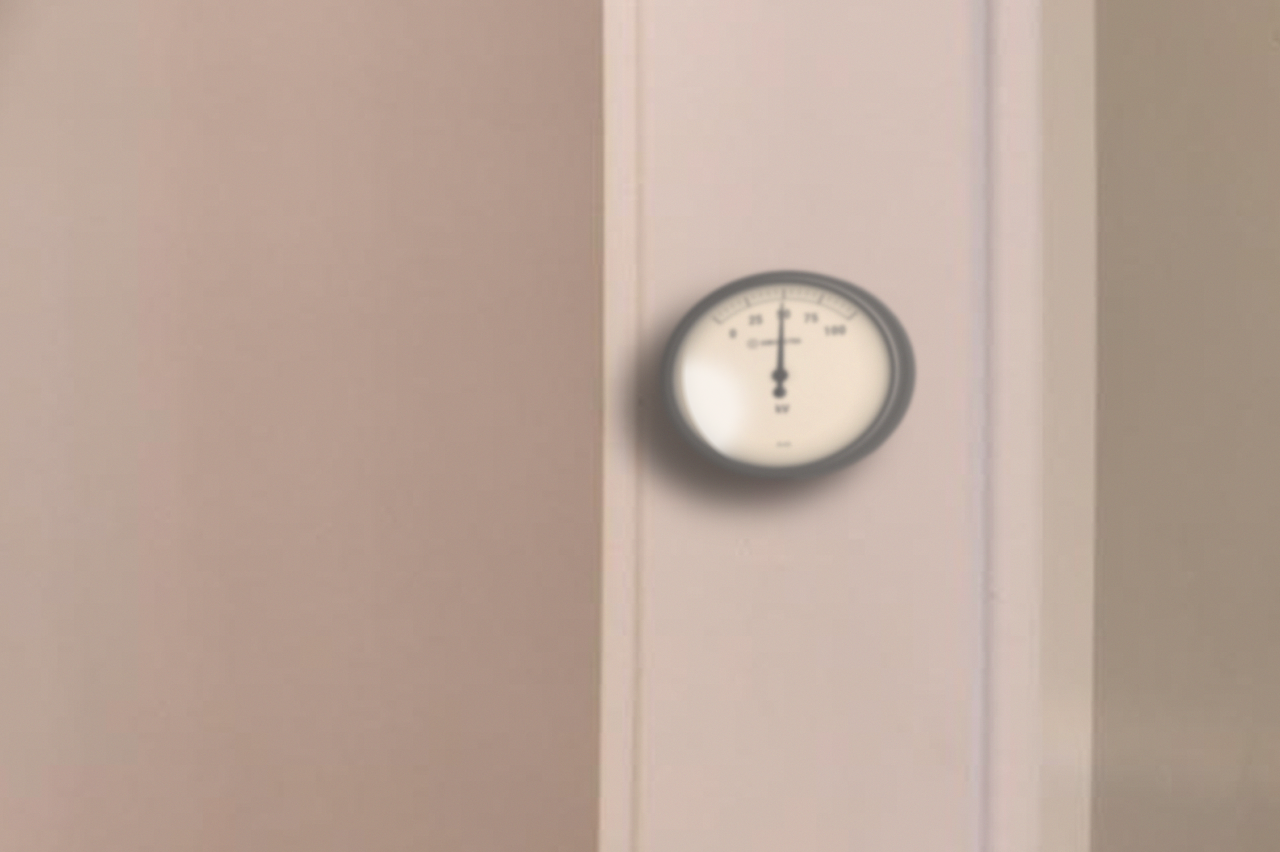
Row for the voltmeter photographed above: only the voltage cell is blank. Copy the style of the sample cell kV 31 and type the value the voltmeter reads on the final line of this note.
kV 50
